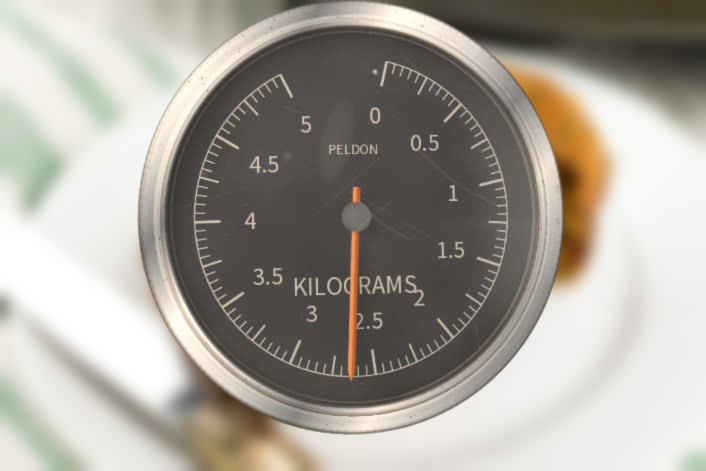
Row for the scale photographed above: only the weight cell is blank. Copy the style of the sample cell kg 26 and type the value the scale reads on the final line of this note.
kg 2.65
